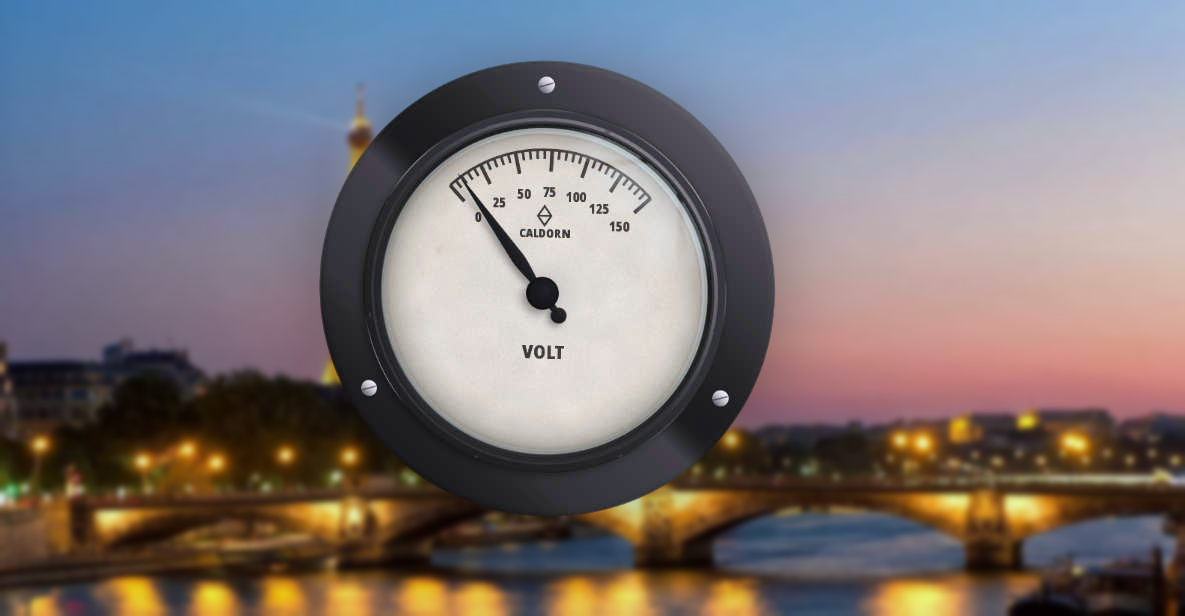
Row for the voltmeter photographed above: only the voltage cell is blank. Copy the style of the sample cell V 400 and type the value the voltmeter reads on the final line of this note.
V 10
